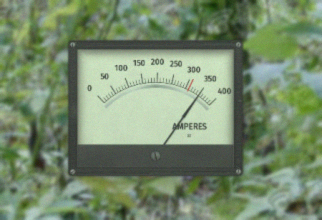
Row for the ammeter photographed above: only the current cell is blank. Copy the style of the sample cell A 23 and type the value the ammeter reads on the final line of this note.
A 350
